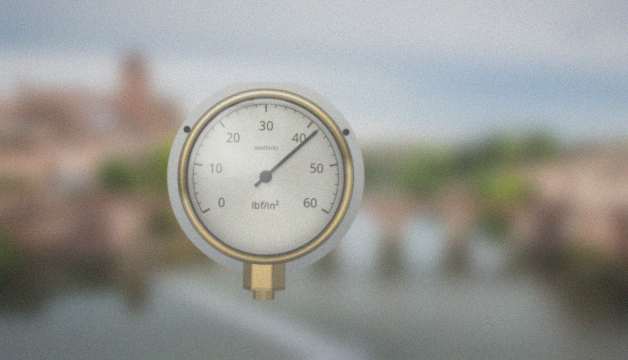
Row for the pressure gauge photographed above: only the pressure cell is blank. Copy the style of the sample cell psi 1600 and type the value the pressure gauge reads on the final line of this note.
psi 42
